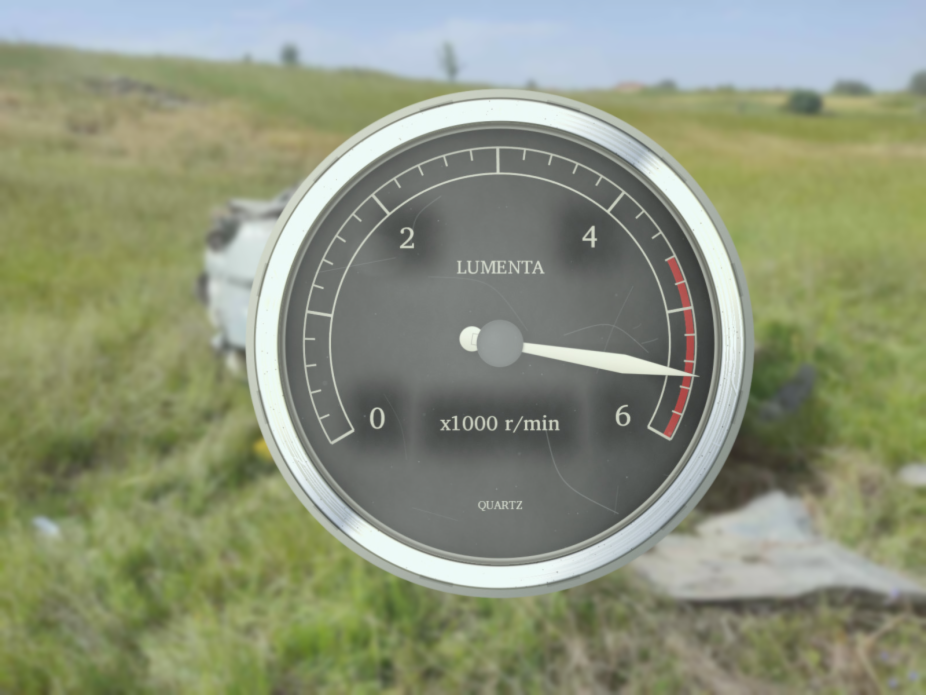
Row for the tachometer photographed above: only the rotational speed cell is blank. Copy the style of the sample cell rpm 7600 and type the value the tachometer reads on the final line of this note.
rpm 5500
